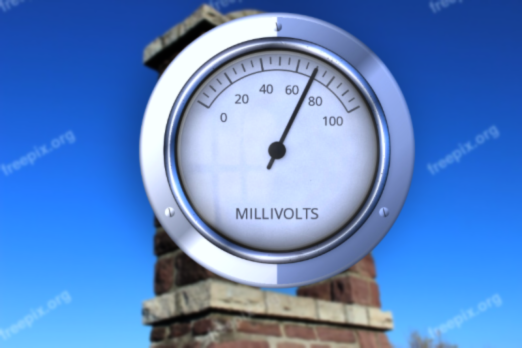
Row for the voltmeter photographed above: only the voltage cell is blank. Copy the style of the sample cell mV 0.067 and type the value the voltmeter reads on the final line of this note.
mV 70
